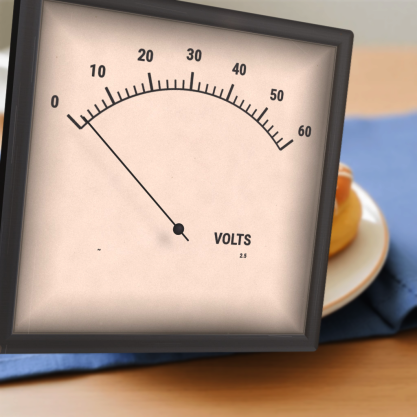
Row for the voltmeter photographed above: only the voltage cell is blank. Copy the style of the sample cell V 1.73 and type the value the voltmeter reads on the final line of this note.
V 2
